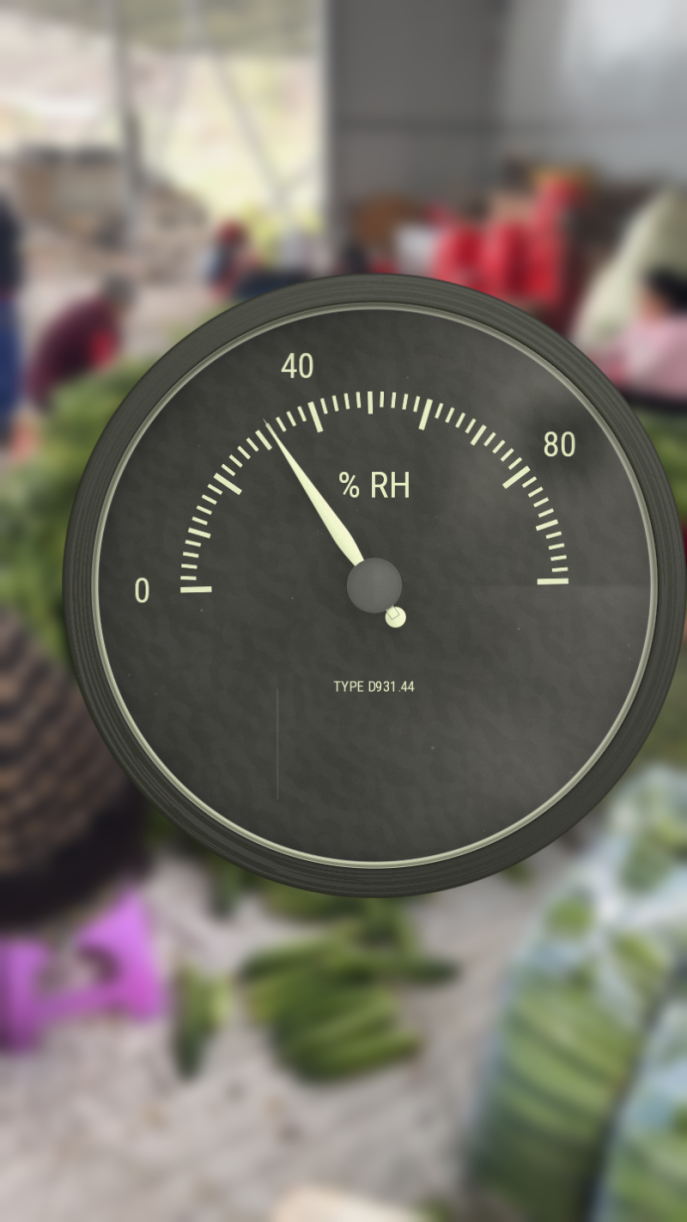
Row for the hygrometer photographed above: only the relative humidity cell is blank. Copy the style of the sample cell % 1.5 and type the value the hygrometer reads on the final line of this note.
% 32
